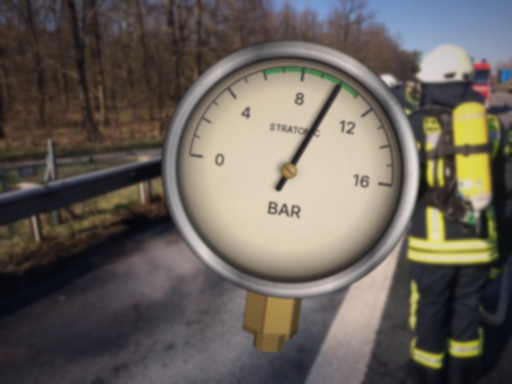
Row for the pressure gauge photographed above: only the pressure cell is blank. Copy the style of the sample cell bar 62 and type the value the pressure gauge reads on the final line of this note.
bar 10
